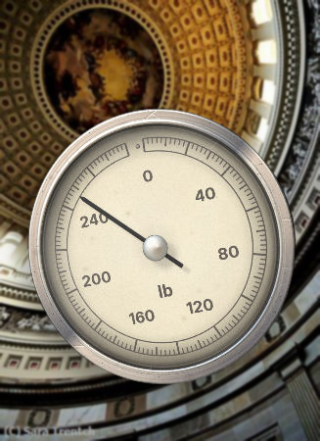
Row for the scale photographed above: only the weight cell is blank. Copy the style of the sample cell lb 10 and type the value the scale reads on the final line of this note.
lb 248
